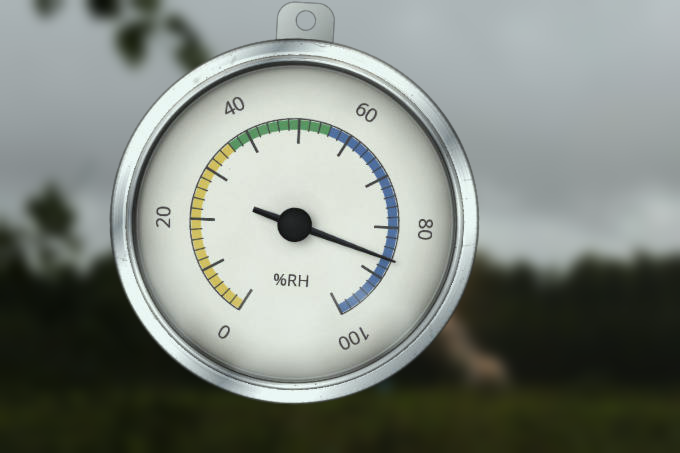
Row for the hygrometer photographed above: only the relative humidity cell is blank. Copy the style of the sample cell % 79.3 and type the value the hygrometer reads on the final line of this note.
% 86
